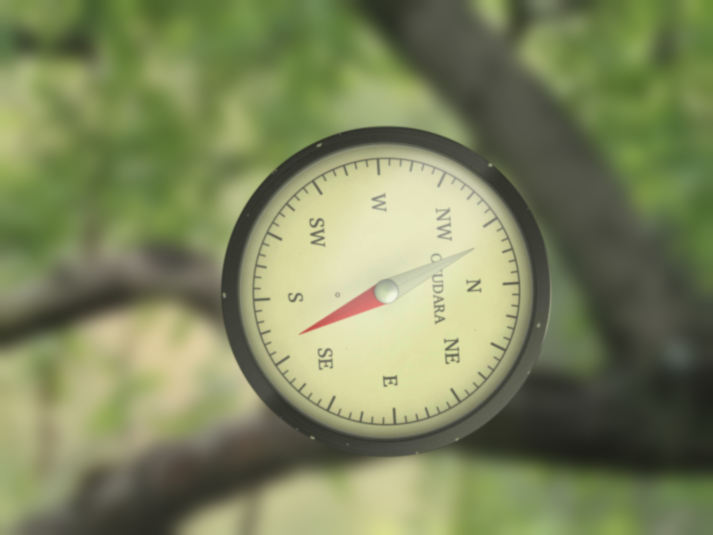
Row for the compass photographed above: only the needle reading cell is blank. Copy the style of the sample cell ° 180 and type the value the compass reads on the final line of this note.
° 157.5
